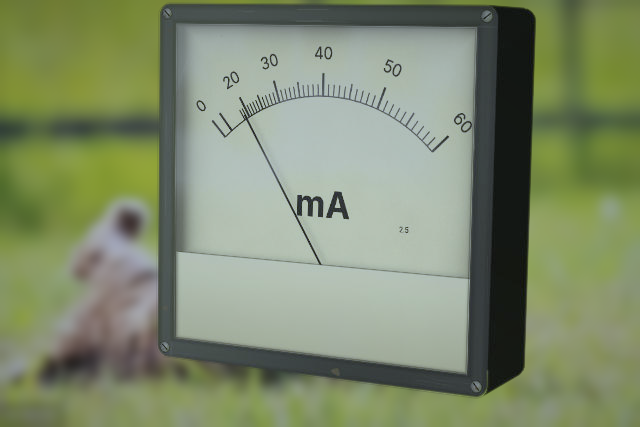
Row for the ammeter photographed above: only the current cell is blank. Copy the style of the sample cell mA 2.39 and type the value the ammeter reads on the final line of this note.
mA 20
